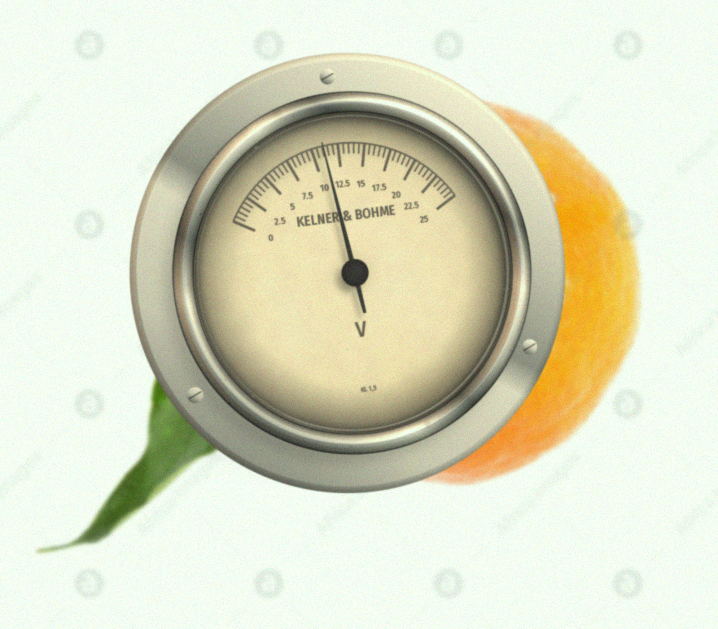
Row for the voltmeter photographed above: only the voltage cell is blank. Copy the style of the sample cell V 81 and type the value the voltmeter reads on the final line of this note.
V 11
